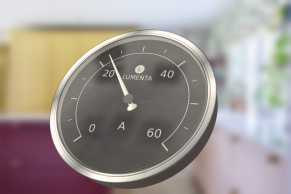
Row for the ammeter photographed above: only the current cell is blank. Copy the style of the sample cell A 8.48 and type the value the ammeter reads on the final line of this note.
A 22.5
